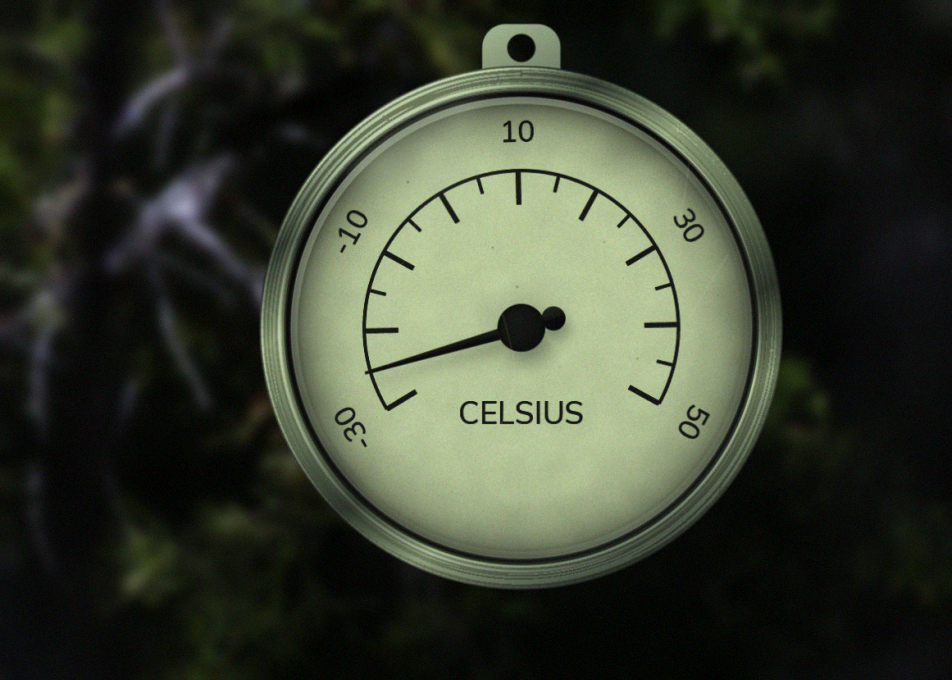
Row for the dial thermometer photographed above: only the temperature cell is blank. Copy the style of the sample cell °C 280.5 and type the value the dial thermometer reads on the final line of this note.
°C -25
